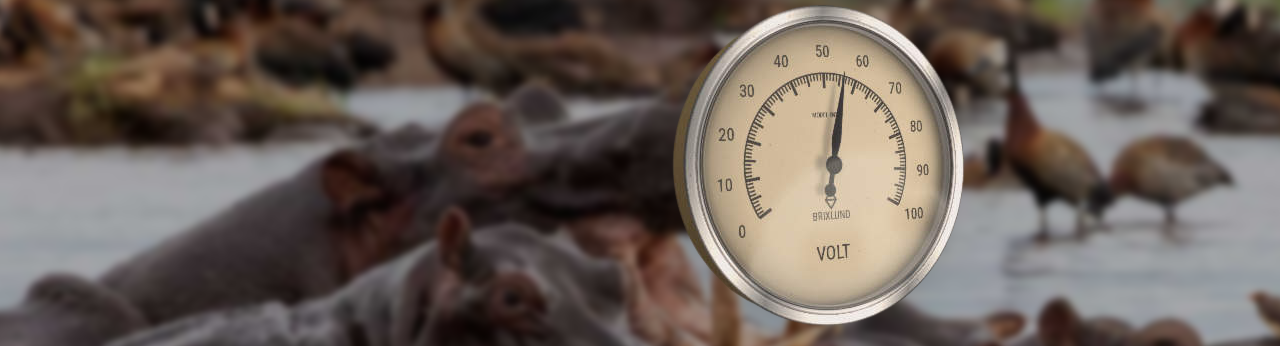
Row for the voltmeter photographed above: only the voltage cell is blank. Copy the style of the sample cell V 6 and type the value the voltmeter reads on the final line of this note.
V 55
